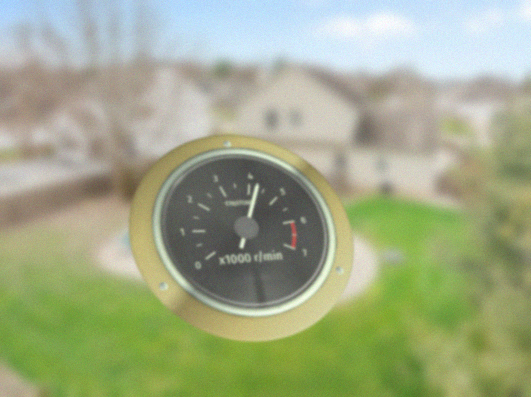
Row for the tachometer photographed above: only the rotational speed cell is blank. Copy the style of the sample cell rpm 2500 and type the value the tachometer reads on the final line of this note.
rpm 4250
